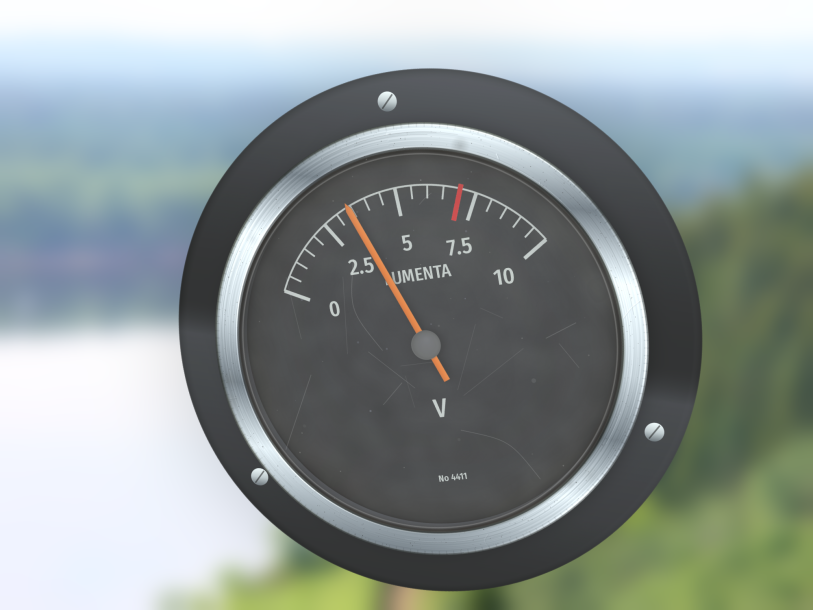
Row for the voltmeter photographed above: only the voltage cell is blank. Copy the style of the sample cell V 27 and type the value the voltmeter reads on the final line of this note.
V 3.5
